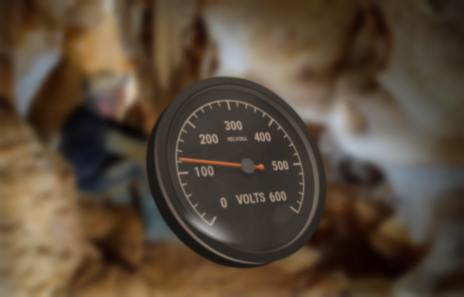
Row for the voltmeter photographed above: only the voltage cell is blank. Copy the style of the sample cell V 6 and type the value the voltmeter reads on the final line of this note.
V 120
